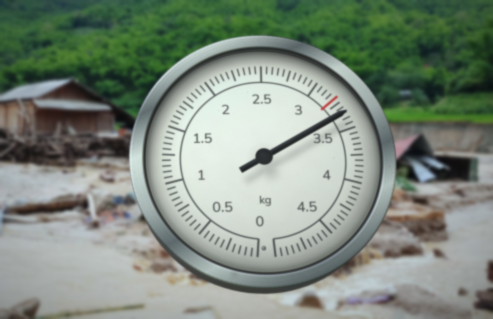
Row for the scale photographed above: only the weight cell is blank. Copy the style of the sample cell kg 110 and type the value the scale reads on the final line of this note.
kg 3.35
